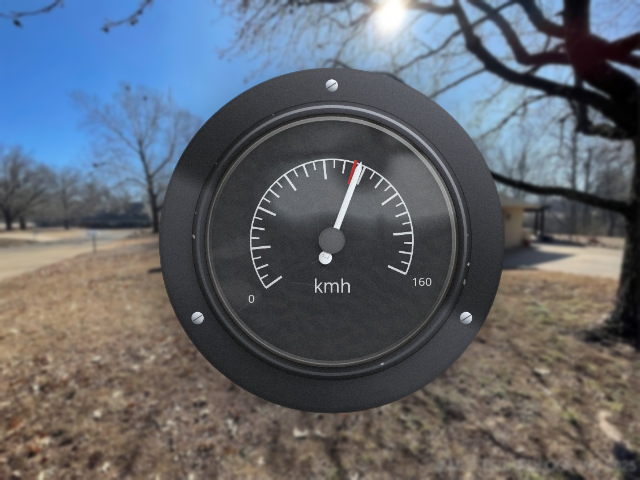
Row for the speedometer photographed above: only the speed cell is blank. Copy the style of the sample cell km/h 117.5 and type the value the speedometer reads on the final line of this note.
km/h 97.5
